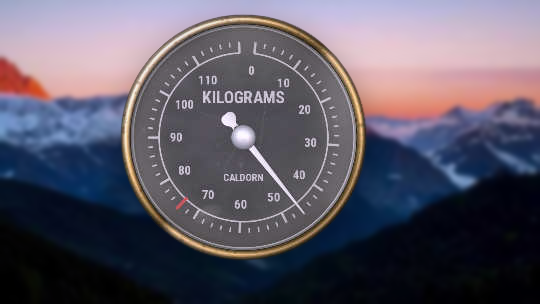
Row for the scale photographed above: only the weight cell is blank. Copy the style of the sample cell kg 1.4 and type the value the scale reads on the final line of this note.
kg 46
